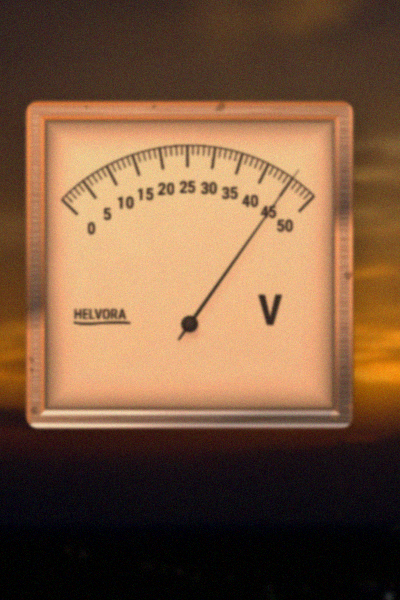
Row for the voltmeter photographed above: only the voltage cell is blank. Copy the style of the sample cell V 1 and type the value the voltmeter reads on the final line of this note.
V 45
